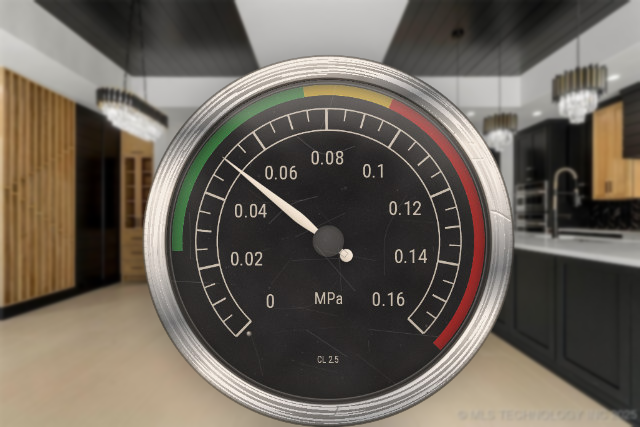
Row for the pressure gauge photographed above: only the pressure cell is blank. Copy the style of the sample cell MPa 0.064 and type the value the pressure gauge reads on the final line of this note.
MPa 0.05
